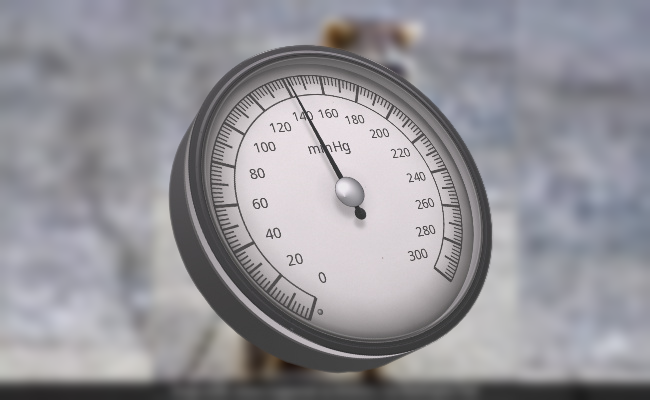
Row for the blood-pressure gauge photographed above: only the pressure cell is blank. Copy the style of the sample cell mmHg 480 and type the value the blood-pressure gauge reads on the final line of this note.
mmHg 140
